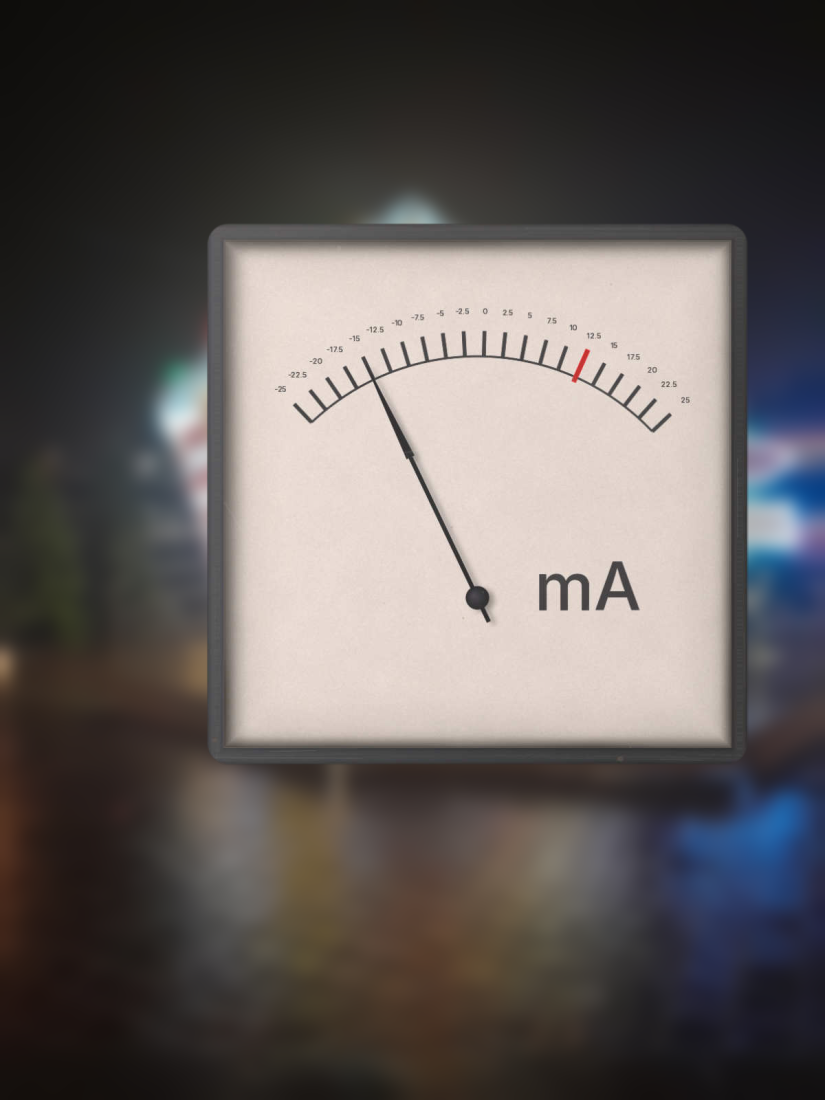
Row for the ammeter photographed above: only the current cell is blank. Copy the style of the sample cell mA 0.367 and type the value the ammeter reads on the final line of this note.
mA -15
